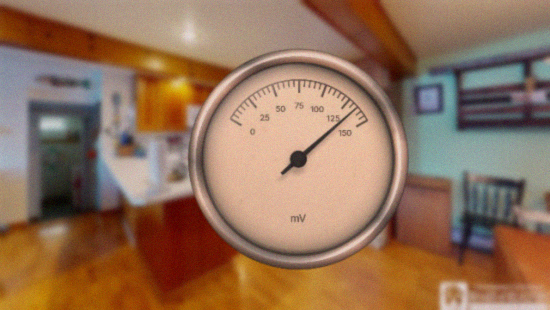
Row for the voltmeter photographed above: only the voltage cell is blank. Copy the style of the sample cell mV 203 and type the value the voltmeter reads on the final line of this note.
mV 135
